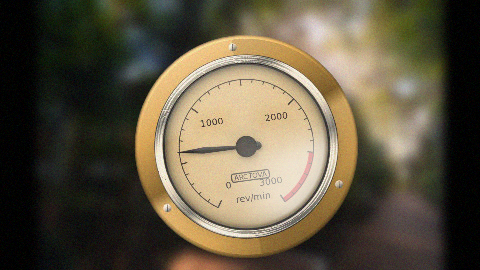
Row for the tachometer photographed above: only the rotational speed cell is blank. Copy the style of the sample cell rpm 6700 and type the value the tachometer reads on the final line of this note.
rpm 600
